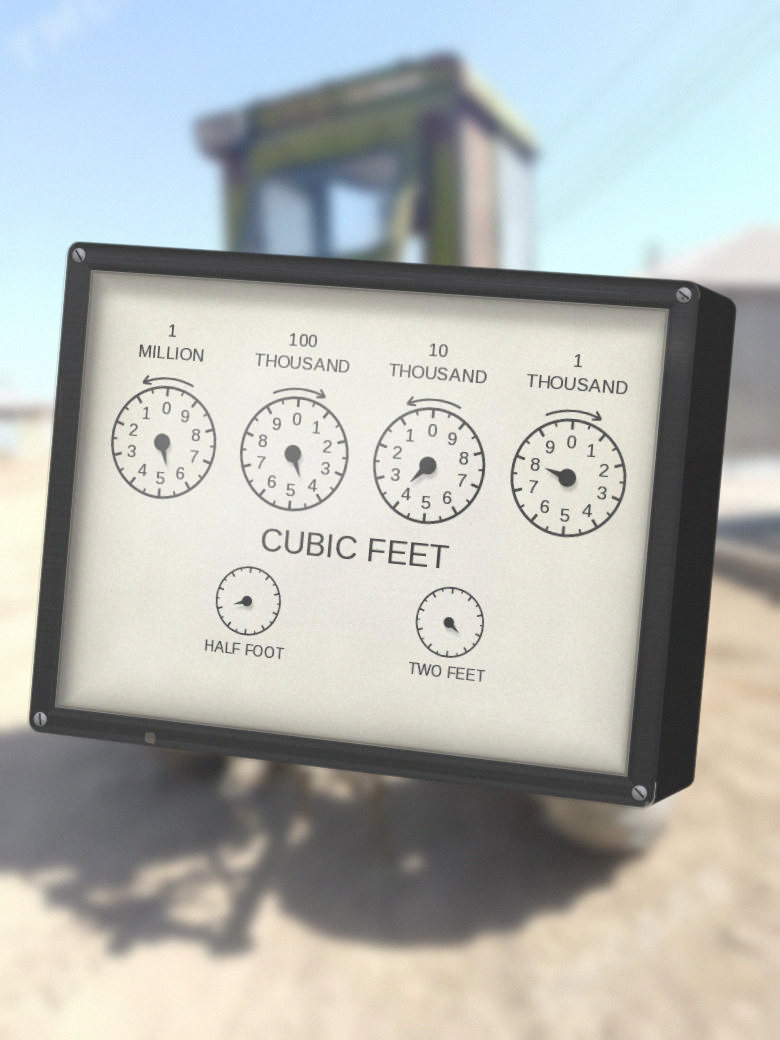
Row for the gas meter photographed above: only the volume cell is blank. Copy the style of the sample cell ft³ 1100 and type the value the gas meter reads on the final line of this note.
ft³ 543800
